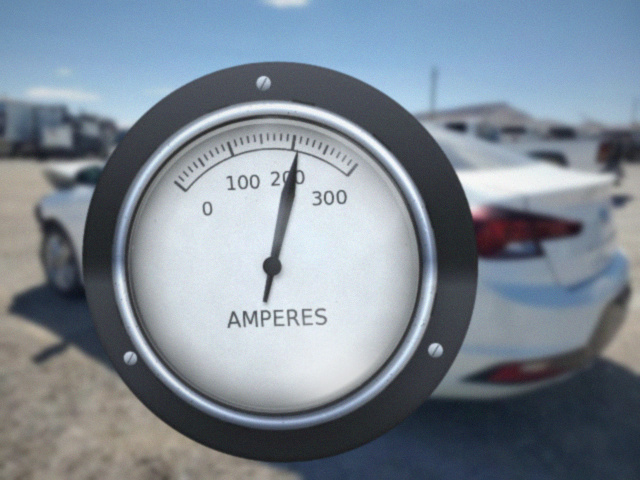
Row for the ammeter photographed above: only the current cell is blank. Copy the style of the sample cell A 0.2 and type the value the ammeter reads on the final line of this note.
A 210
